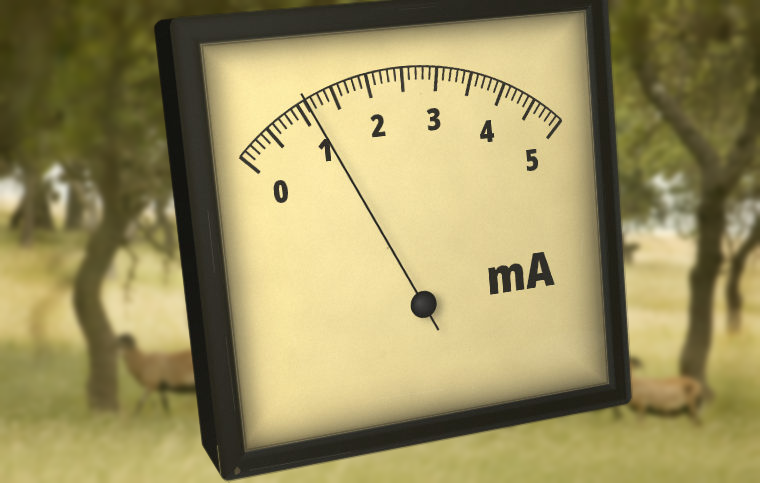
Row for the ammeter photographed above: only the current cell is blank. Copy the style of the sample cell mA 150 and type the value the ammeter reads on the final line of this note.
mA 1.1
